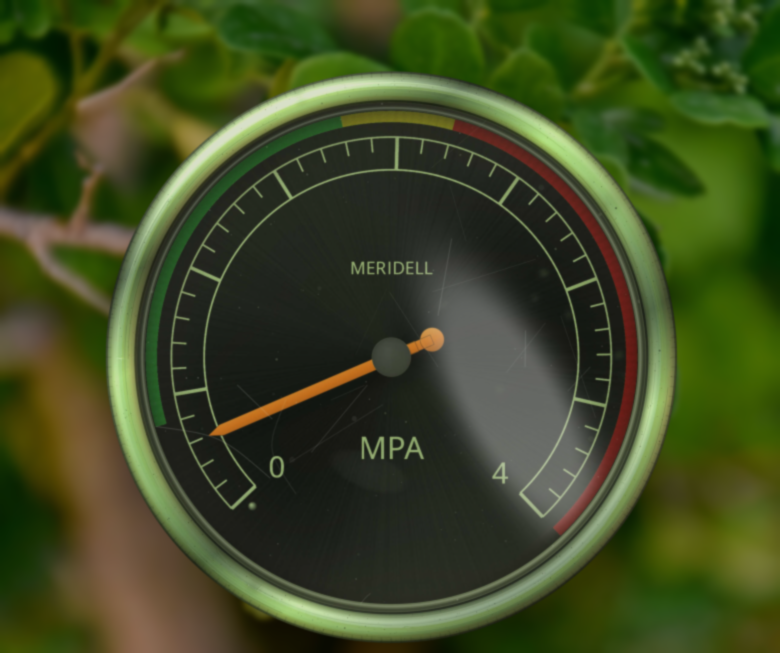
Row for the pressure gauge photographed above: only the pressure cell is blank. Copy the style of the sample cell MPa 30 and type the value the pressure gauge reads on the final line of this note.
MPa 0.3
